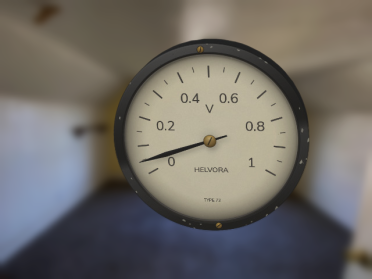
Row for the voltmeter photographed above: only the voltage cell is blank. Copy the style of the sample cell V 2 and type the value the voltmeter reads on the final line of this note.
V 0.05
